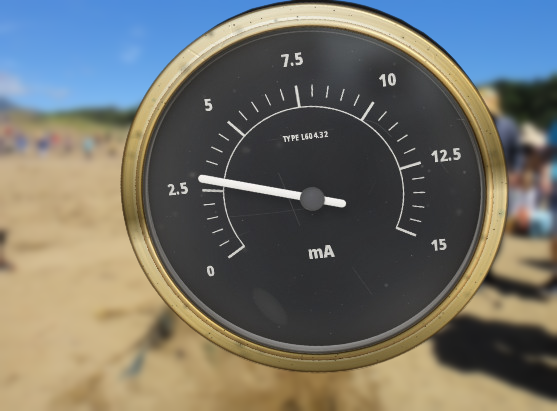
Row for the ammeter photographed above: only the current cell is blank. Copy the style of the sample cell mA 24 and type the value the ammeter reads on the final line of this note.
mA 3
